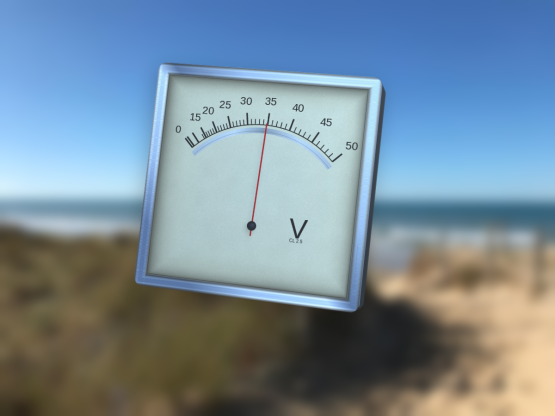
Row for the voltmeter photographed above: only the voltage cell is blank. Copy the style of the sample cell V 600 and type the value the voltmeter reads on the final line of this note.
V 35
